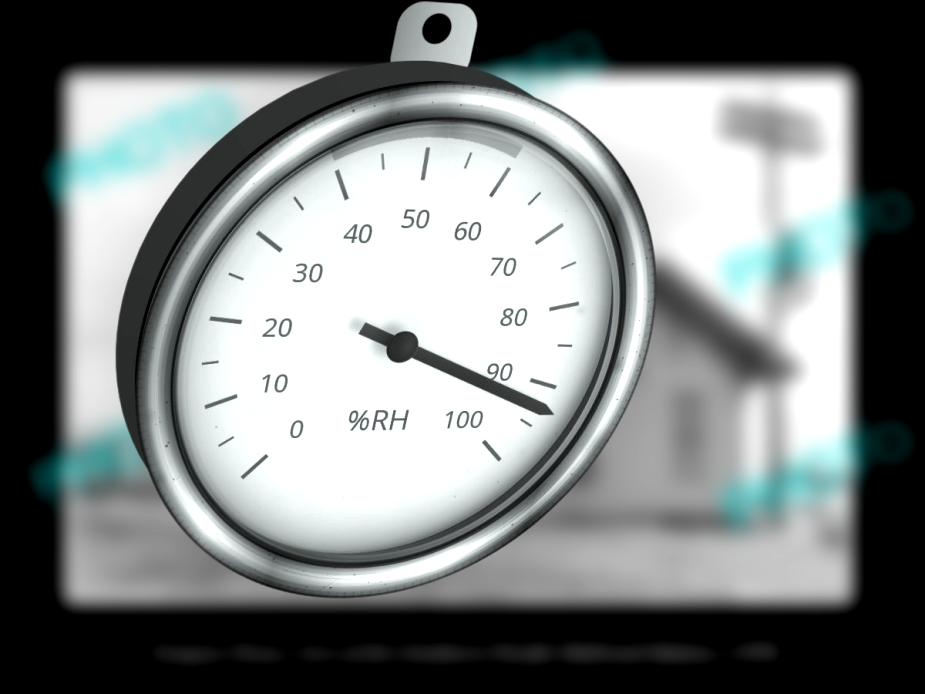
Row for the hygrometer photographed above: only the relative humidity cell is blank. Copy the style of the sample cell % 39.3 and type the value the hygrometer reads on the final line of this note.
% 92.5
